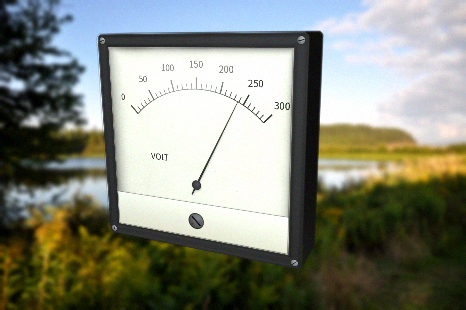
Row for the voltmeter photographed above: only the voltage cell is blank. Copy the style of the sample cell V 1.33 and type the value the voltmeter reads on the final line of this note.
V 240
